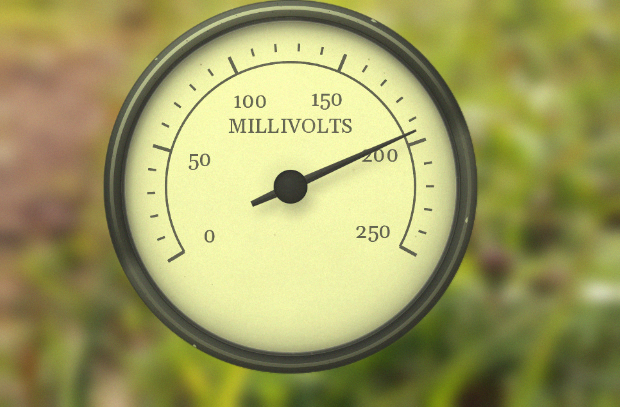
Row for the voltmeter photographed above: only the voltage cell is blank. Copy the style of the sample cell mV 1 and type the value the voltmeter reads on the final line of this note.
mV 195
